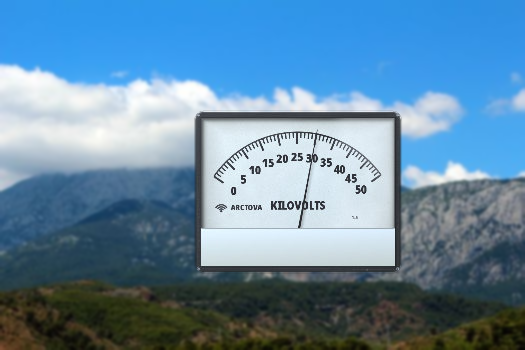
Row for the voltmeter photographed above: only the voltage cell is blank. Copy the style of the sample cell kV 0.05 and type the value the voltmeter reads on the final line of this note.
kV 30
